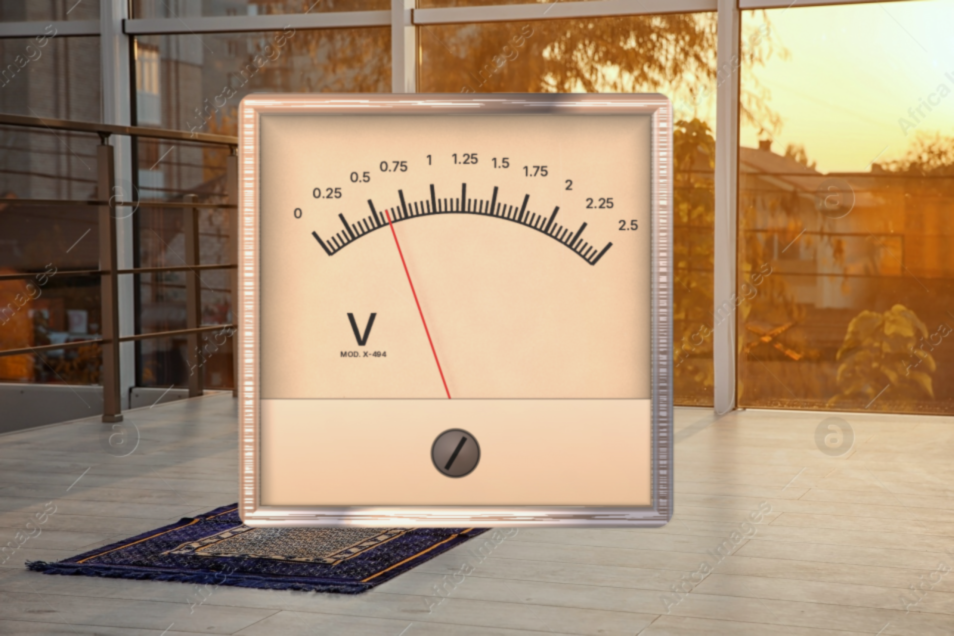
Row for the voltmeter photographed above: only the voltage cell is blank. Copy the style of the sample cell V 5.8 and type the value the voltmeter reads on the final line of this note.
V 0.6
